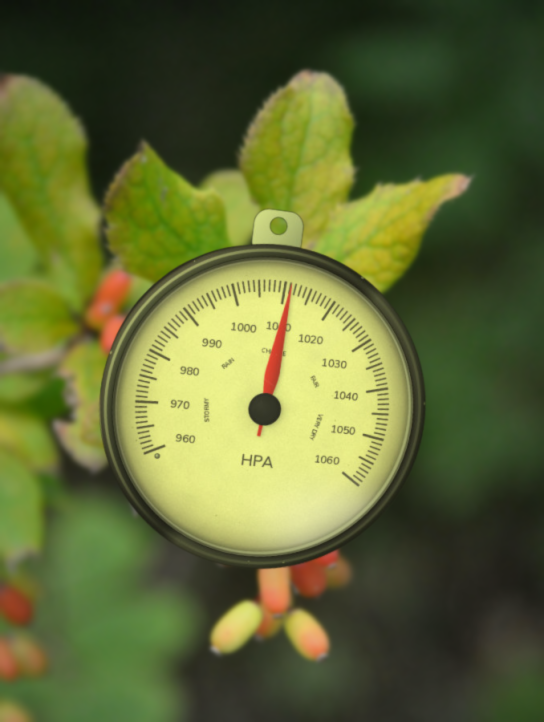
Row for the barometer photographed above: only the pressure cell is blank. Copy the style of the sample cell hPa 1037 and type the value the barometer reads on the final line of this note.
hPa 1011
